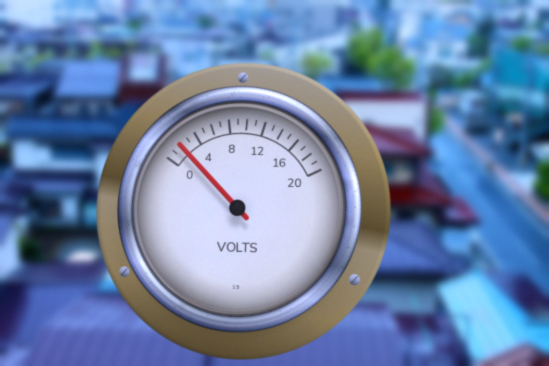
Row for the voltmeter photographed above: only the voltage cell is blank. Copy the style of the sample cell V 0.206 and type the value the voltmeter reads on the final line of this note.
V 2
